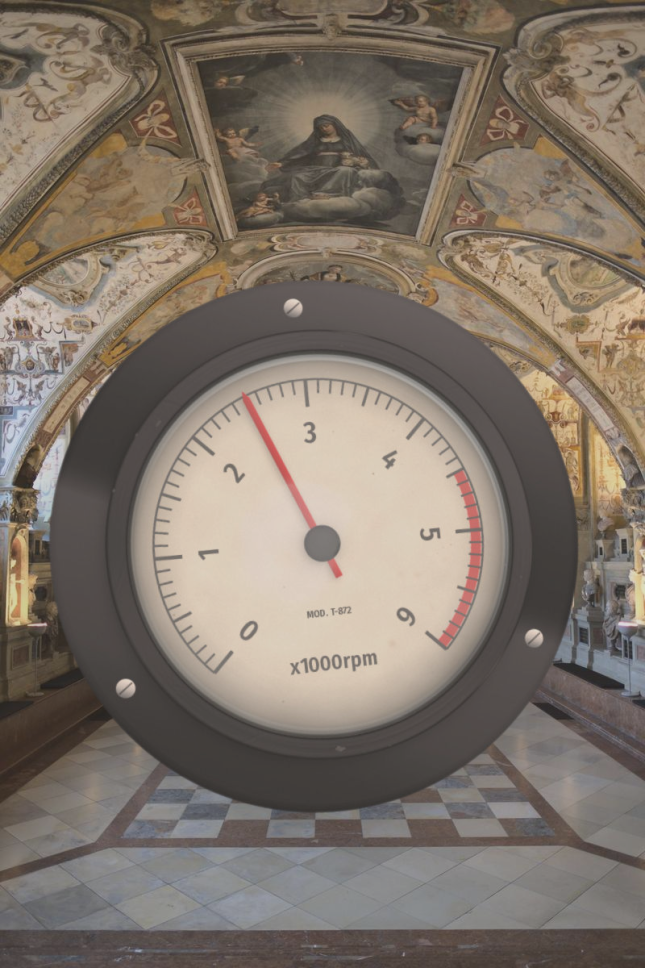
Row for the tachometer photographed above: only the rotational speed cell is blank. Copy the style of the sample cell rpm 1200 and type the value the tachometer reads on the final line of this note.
rpm 2500
